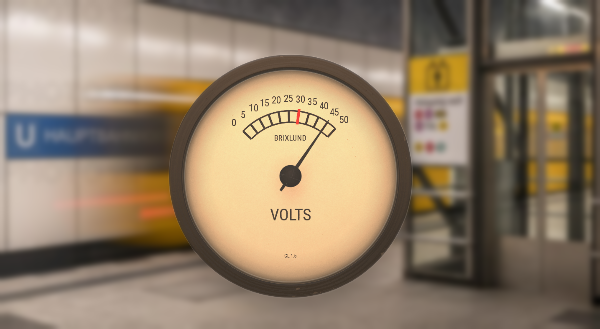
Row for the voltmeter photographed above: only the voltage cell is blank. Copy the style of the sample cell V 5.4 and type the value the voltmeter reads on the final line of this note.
V 45
